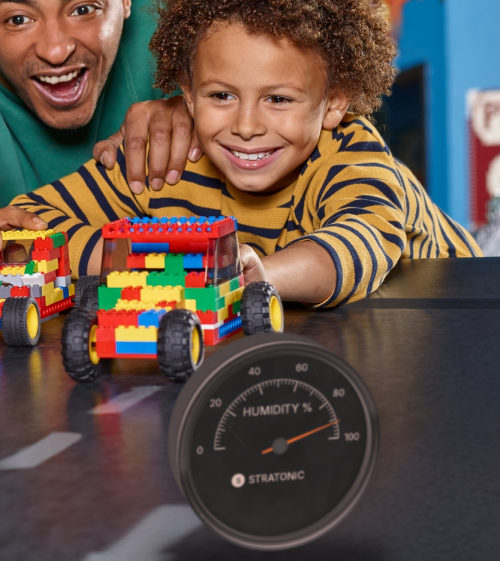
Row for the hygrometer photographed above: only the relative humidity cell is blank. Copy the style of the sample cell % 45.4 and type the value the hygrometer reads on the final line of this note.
% 90
